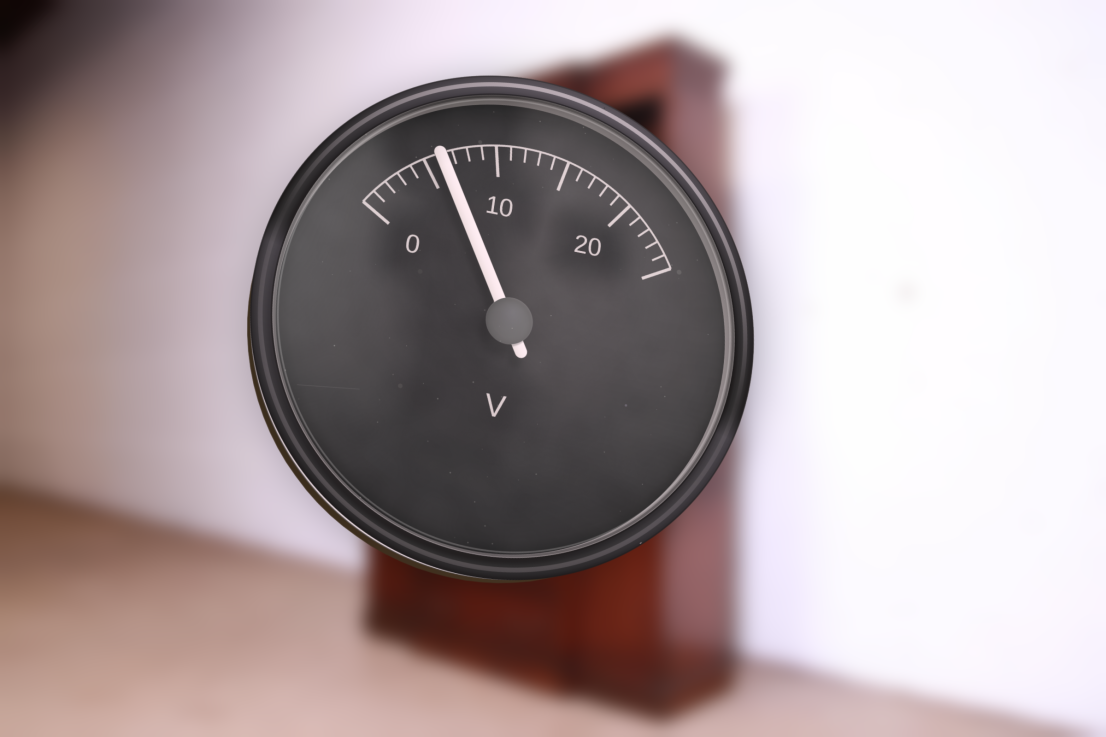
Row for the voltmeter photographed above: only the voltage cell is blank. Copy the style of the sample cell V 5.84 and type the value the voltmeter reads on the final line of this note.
V 6
